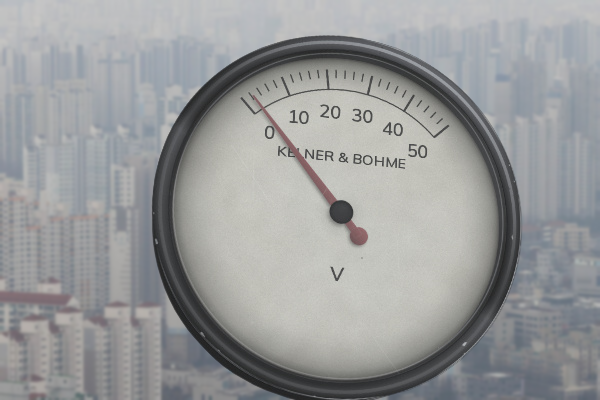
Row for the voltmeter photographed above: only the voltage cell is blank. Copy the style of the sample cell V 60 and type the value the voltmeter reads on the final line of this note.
V 2
